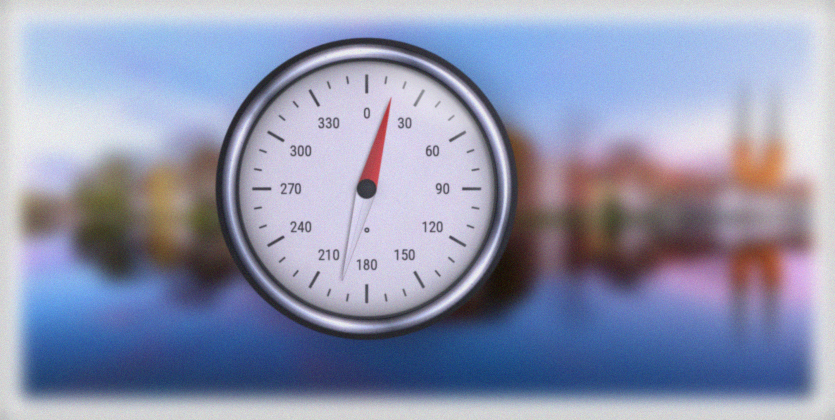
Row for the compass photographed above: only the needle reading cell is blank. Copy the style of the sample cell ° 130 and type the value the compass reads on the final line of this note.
° 15
